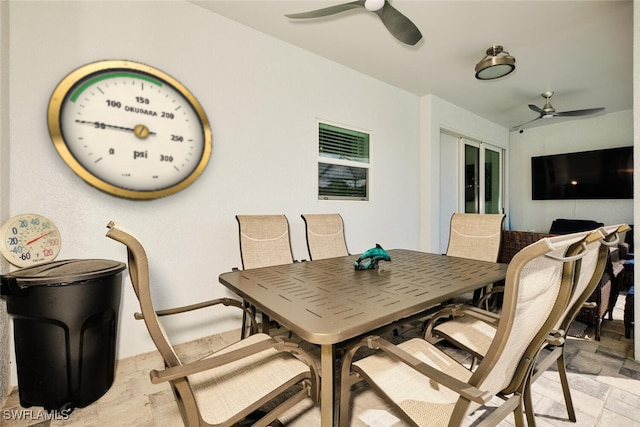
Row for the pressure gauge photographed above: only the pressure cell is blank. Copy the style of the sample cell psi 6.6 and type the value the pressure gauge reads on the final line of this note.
psi 50
